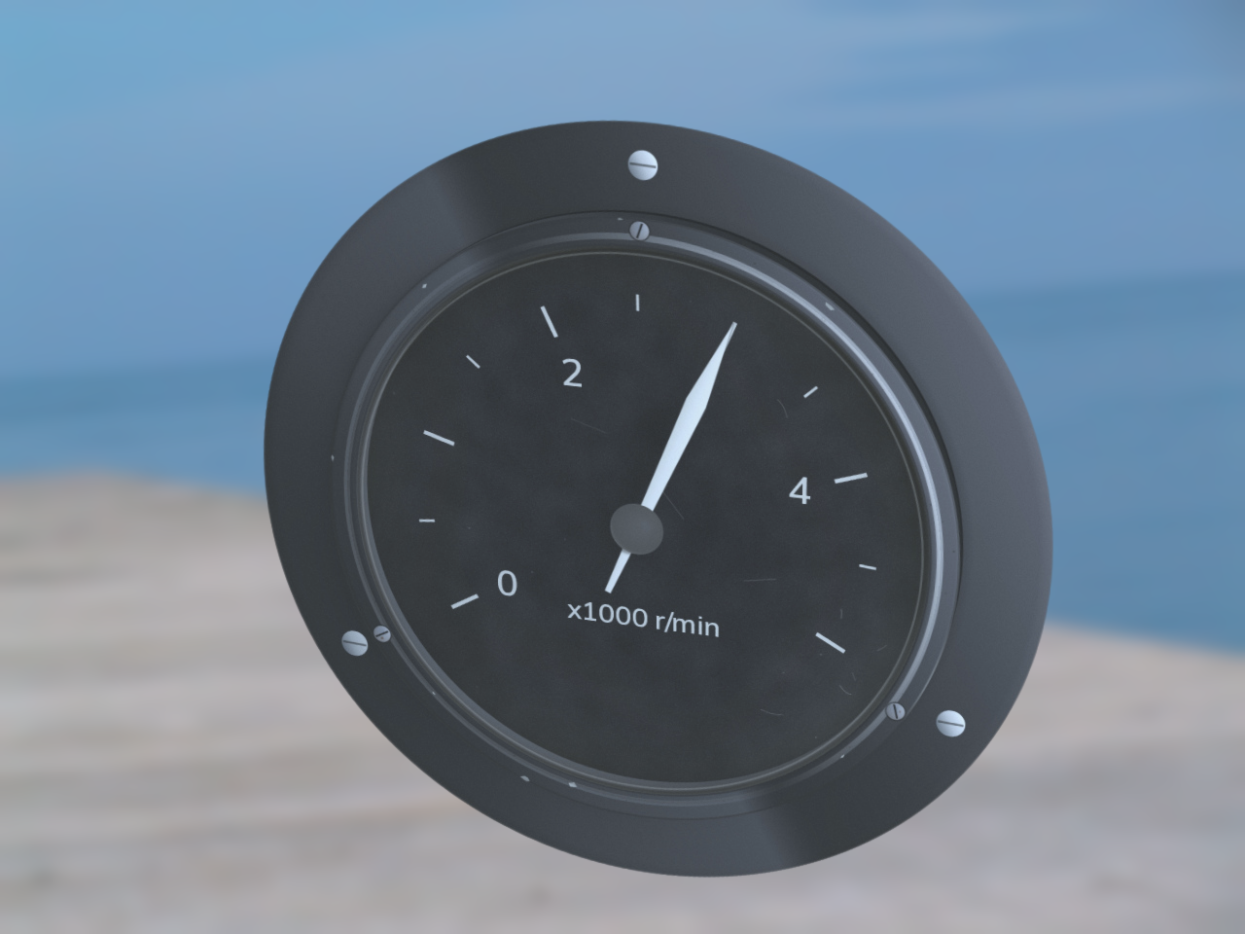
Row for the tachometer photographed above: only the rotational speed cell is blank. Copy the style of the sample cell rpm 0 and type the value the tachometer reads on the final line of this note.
rpm 3000
